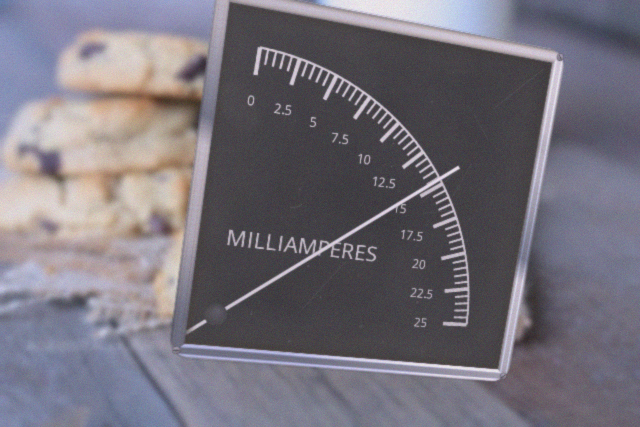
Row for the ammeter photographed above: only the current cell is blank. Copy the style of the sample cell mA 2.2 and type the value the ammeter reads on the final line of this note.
mA 14.5
